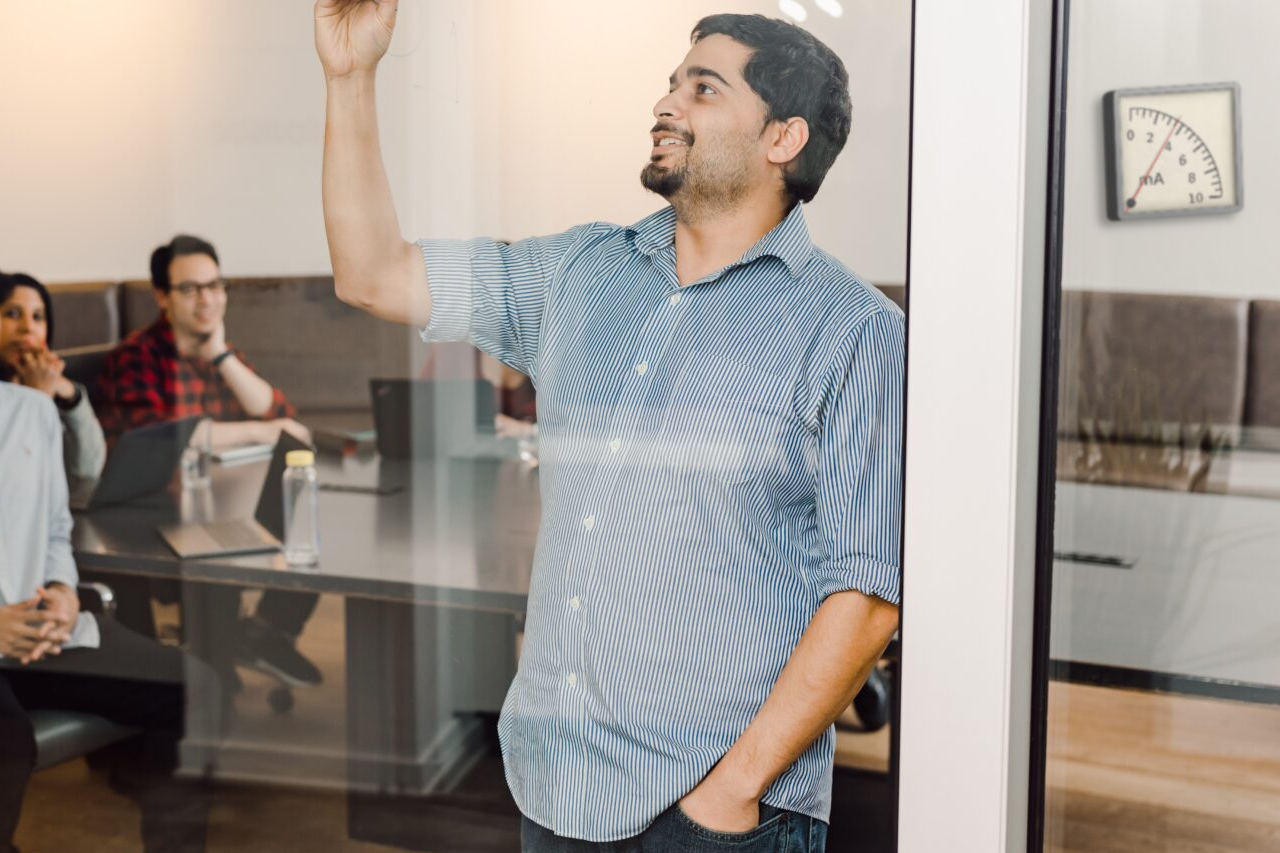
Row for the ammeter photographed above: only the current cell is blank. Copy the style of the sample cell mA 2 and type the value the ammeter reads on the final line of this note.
mA 3.5
